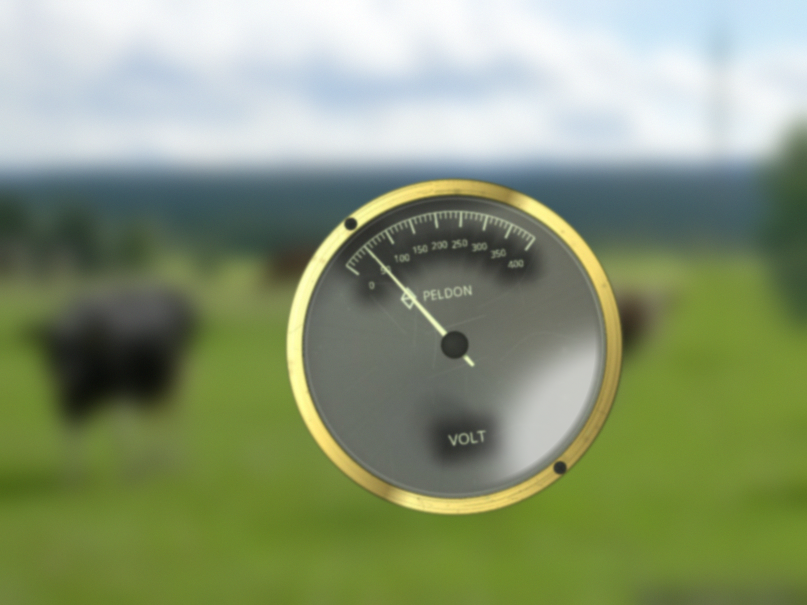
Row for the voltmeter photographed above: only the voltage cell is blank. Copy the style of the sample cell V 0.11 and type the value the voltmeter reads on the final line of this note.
V 50
